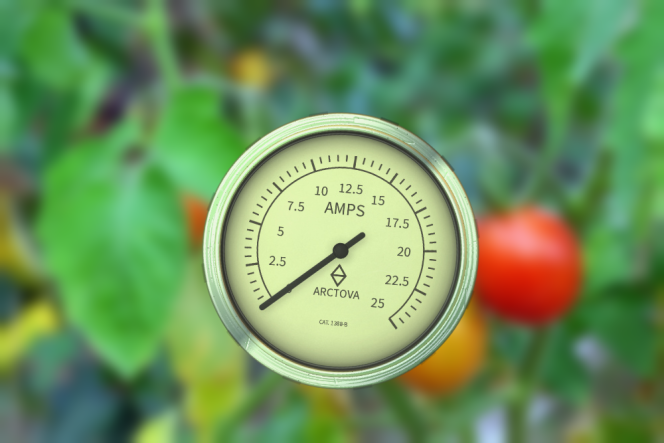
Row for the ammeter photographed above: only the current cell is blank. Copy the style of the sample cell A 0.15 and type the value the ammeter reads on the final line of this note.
A 0
